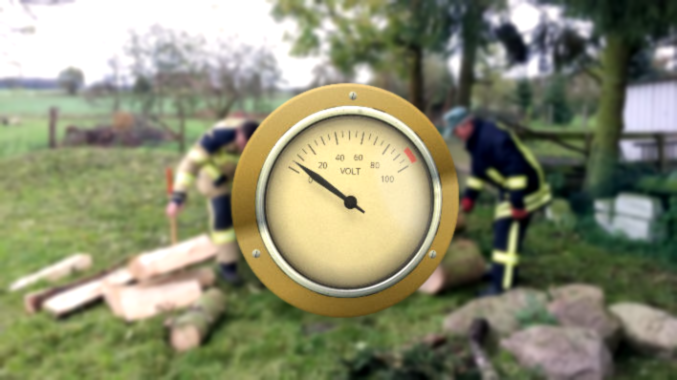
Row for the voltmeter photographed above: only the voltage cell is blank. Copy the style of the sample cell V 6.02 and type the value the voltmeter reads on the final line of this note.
V 5
